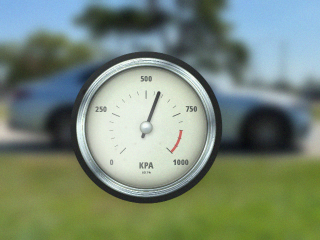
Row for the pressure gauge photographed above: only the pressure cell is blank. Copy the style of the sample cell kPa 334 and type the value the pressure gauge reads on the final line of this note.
kPa 575
